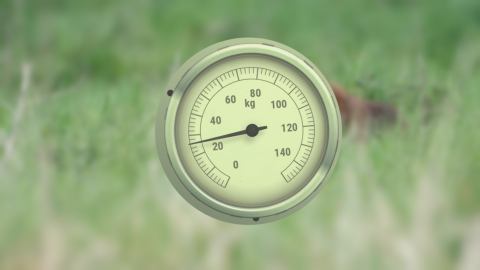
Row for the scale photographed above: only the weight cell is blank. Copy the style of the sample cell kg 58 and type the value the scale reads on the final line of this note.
kg 26
